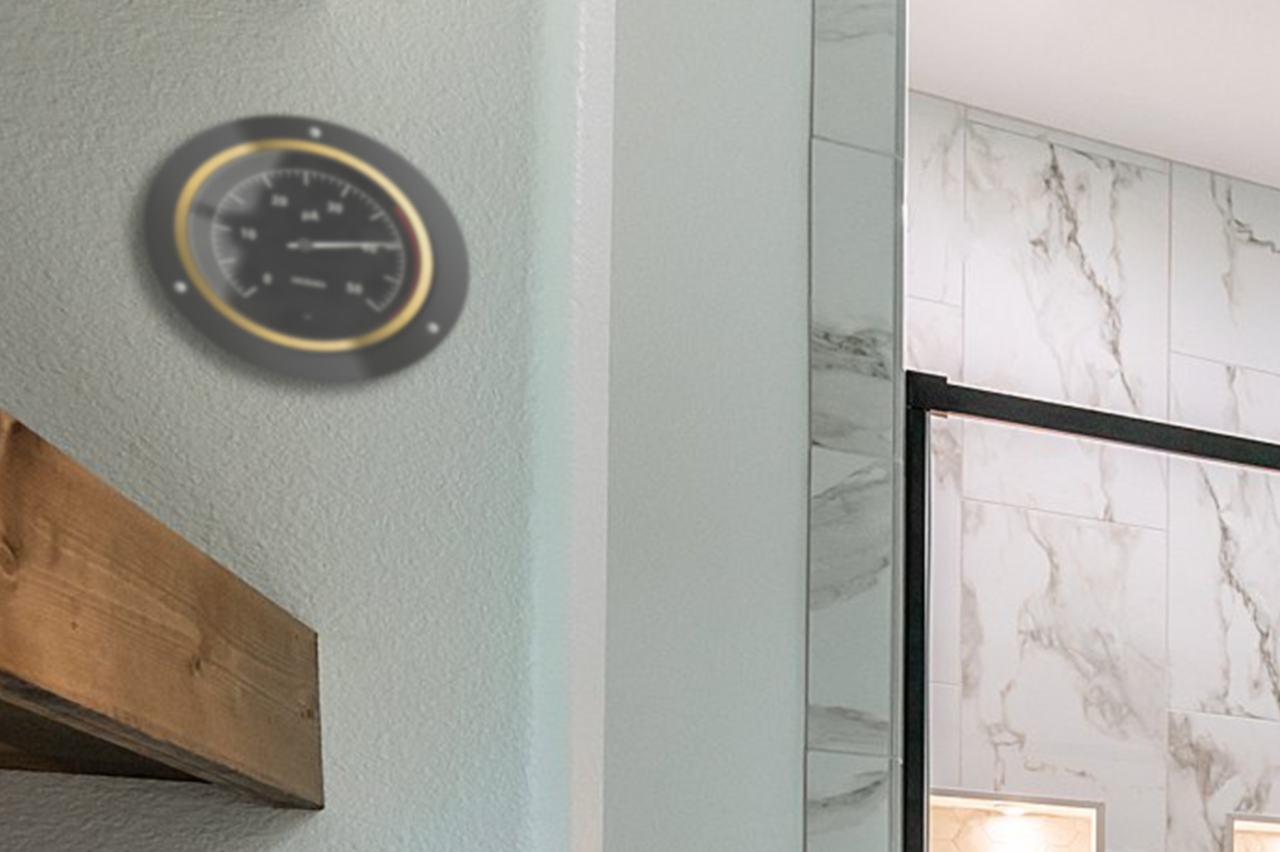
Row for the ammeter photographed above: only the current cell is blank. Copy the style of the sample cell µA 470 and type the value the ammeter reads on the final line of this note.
µA 40
